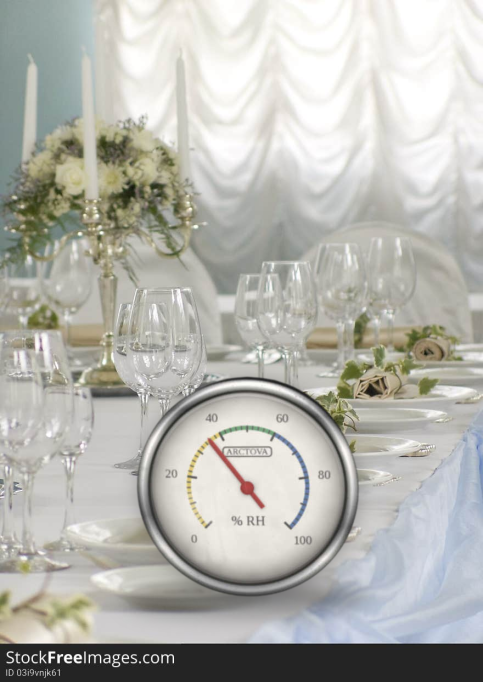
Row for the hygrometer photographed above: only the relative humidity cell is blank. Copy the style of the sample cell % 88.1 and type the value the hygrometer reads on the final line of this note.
% 36
